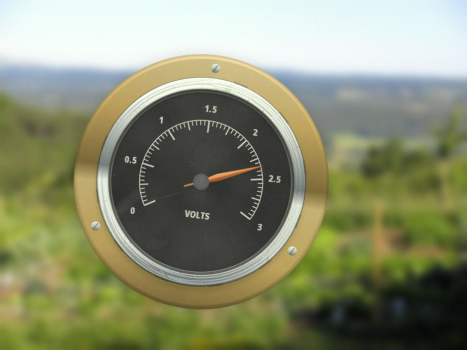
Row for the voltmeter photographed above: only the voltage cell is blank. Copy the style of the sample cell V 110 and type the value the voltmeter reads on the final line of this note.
V 2.35
